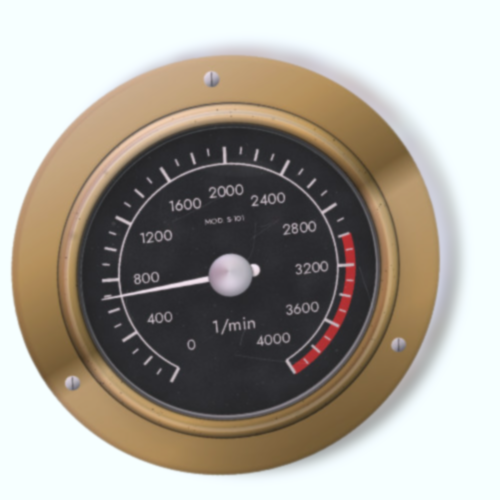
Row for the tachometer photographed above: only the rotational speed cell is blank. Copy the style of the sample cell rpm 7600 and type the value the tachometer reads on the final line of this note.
rpm 700
